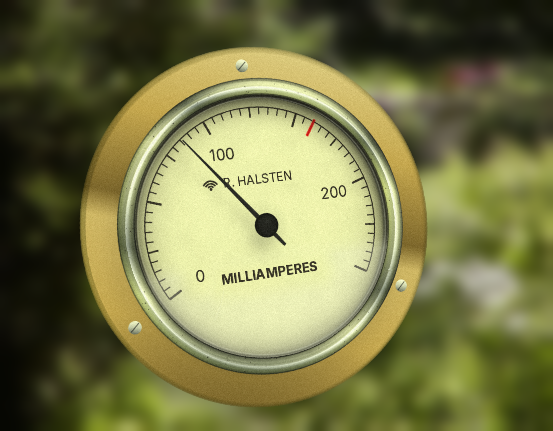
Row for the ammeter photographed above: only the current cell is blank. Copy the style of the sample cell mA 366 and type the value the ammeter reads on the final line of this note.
mA 85
